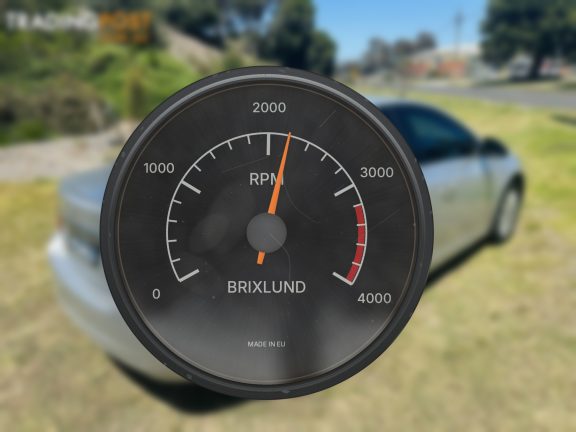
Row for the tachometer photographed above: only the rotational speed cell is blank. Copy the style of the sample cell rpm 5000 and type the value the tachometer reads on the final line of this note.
rpm 2200
